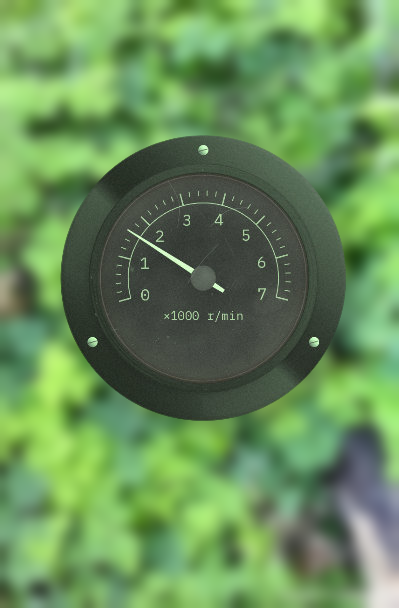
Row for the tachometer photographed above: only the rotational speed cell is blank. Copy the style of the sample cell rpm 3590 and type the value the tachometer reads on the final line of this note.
rpm 1600
